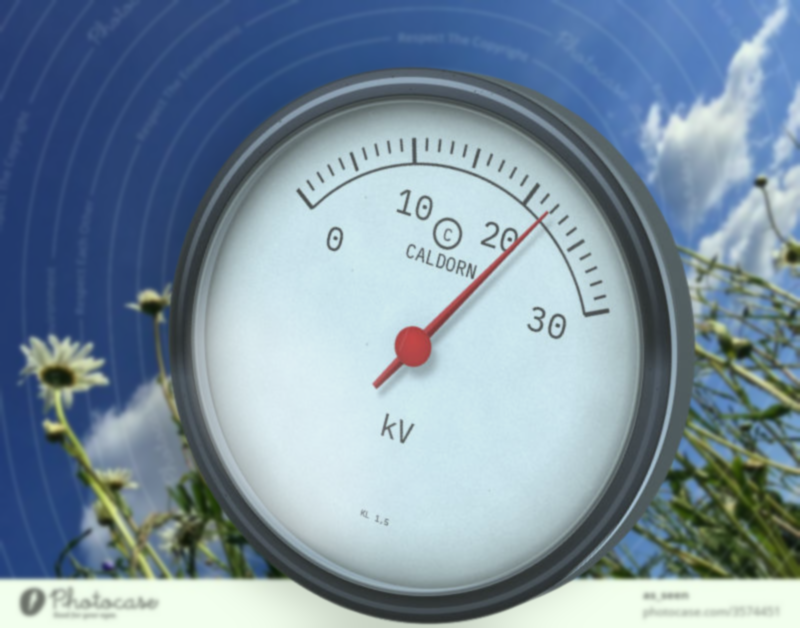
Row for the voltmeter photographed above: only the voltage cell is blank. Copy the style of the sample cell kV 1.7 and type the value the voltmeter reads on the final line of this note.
kV 22
